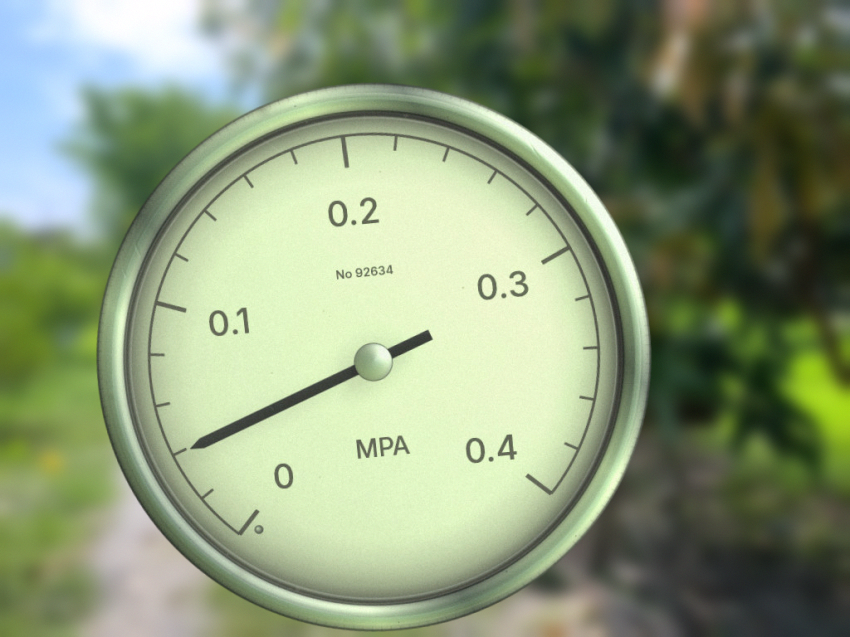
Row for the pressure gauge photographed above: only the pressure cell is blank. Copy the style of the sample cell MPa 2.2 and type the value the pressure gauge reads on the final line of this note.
MPa 0.04
